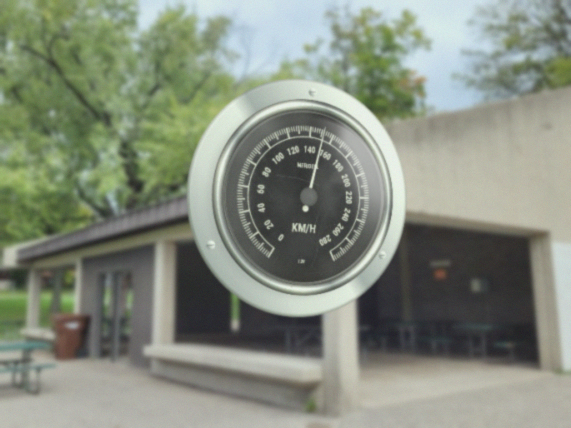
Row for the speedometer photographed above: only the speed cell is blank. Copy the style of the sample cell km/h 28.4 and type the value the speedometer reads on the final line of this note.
km/h 150
